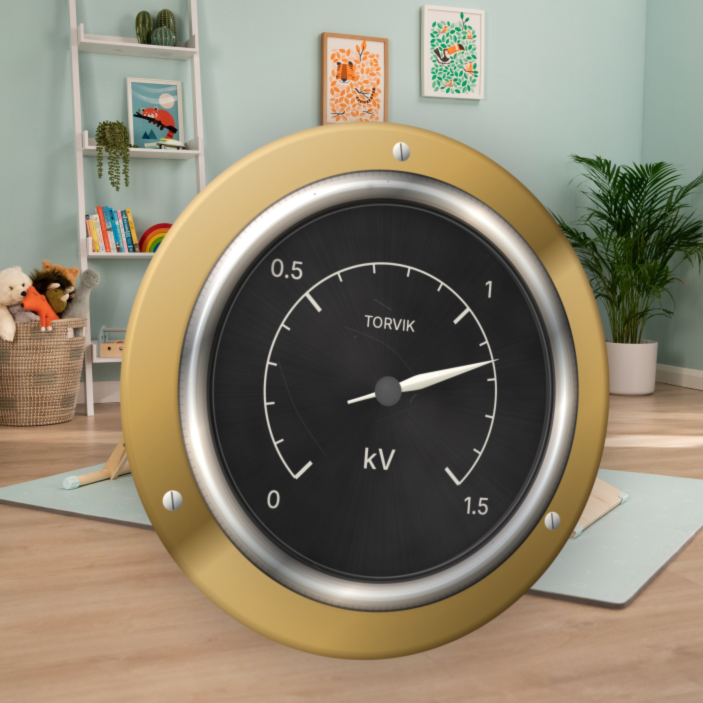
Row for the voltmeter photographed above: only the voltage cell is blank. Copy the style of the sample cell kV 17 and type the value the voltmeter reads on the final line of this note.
kV 1.15
